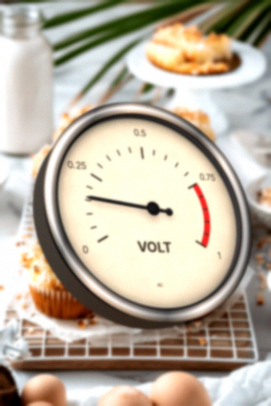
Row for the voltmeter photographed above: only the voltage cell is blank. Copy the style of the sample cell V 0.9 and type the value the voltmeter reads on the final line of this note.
V 0.15
